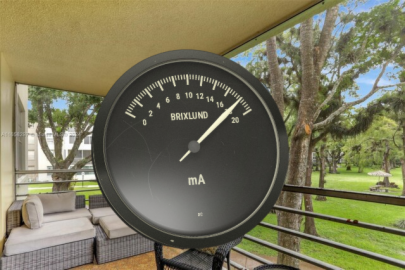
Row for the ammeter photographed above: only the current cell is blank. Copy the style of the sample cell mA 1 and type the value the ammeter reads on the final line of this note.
mA 18
